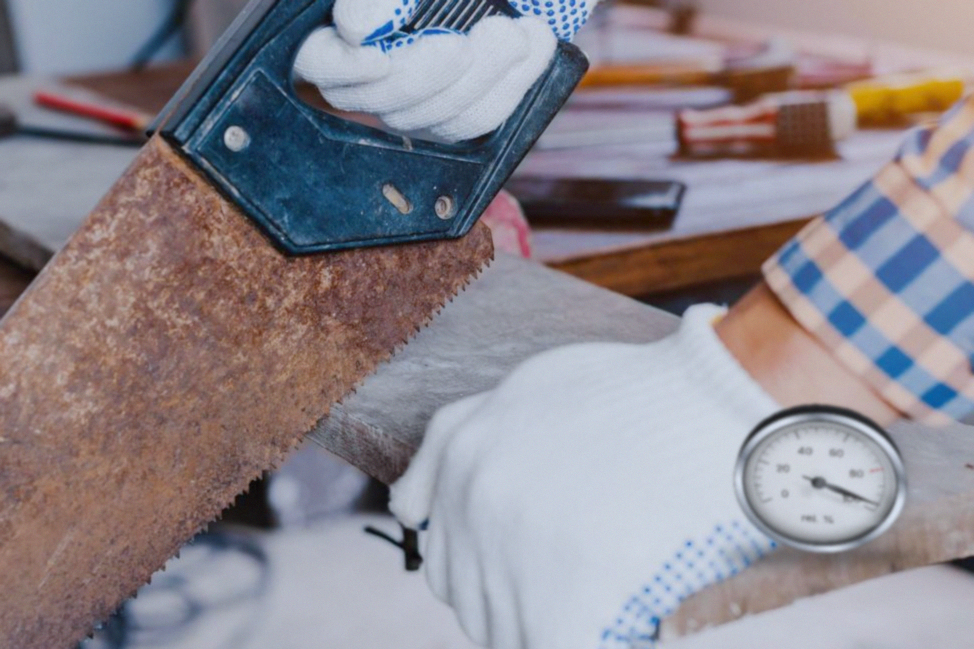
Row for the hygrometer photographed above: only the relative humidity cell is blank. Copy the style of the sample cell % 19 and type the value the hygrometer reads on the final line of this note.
% 96
